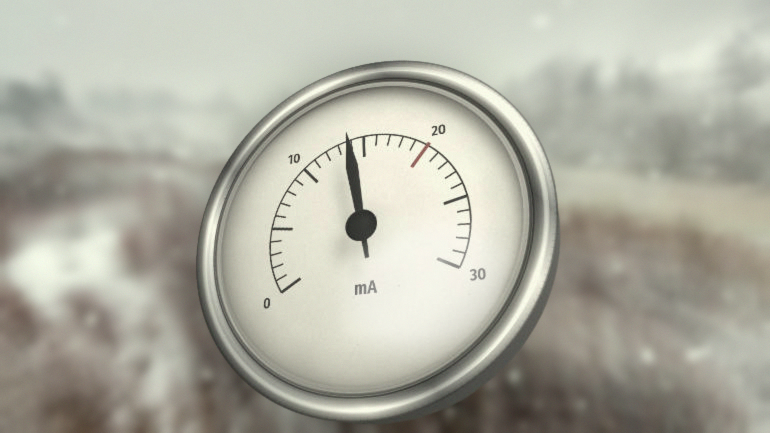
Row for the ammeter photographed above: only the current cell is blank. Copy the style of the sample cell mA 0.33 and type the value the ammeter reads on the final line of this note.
mA 14
